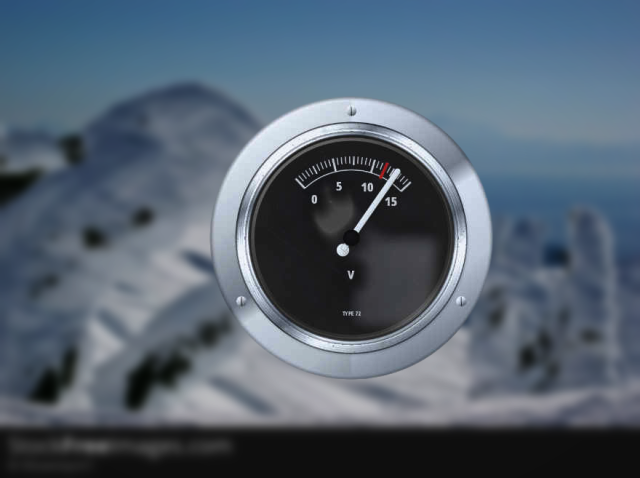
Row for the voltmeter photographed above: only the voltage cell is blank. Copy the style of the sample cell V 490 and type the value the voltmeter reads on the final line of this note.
V 13
